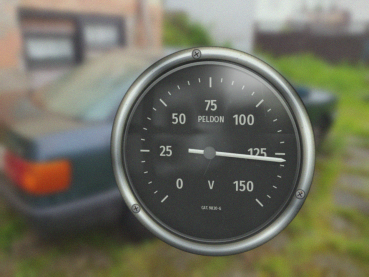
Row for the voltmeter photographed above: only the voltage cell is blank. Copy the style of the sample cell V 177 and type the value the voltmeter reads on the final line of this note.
V 127.5
